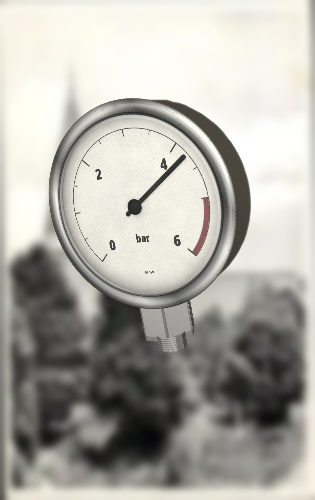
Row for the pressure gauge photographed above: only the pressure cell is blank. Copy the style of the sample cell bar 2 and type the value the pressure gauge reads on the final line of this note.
bar 4.25
